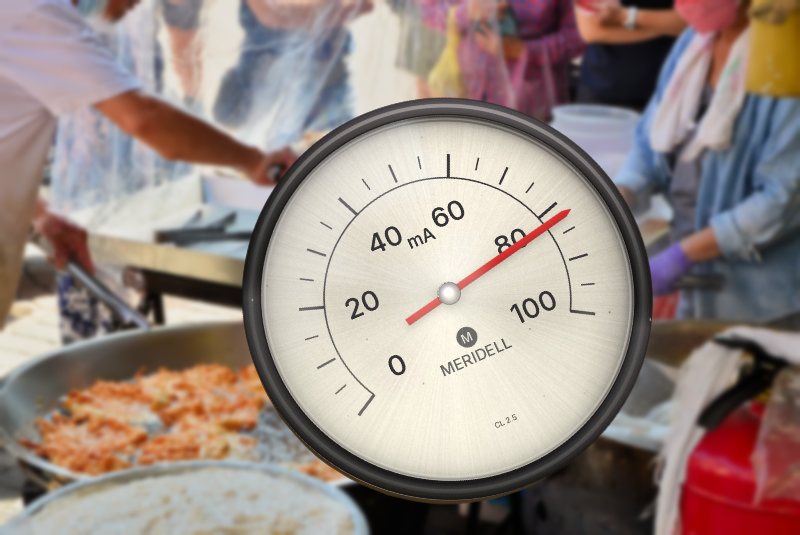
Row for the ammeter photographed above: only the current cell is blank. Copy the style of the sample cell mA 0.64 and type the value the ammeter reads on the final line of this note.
mA 82.5
